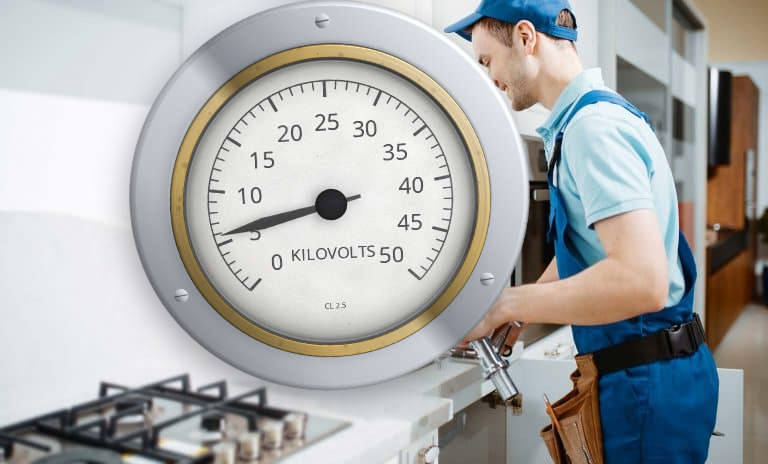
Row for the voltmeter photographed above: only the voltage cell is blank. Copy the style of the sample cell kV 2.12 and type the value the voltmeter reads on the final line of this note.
kV 6
